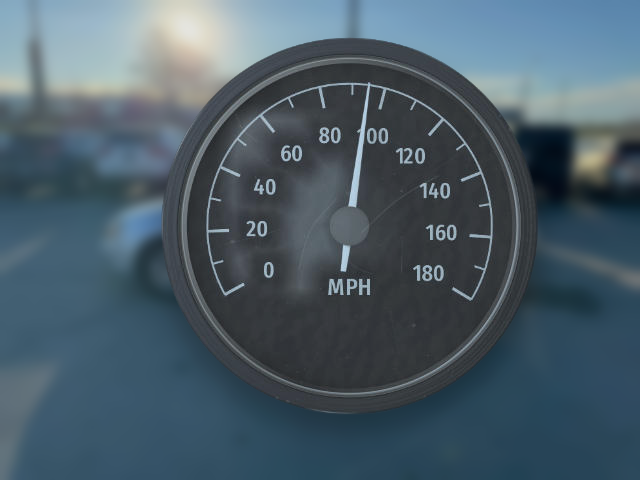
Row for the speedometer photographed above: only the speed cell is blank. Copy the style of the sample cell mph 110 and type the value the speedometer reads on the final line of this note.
mph 95
